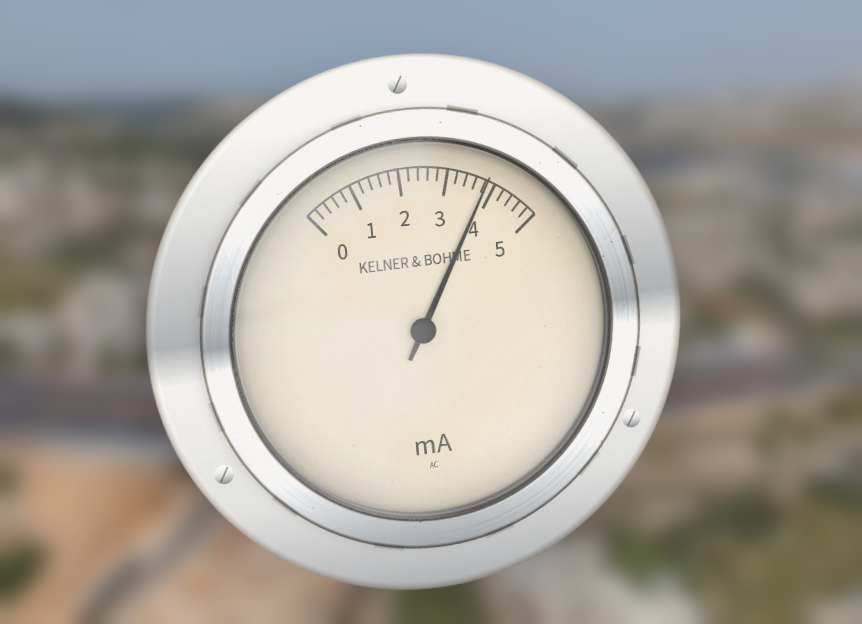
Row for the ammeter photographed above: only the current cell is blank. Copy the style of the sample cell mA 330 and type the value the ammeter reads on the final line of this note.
mA 3.8
